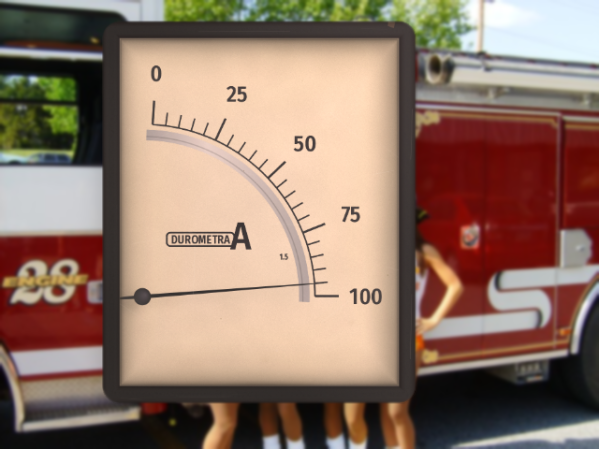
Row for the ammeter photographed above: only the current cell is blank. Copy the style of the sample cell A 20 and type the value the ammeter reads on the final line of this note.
A 95
